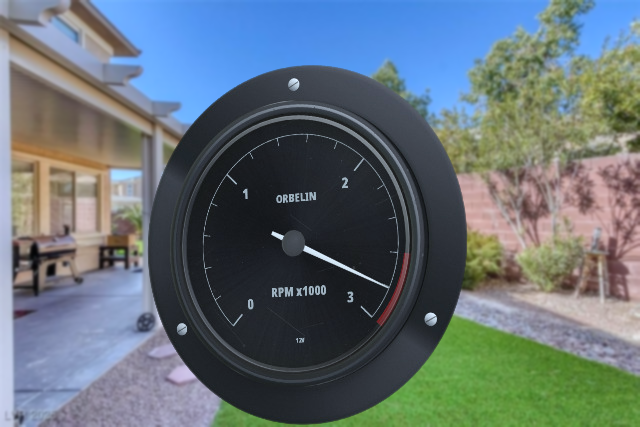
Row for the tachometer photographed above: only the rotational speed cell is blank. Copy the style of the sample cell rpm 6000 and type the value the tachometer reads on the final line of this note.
rpm 2800
